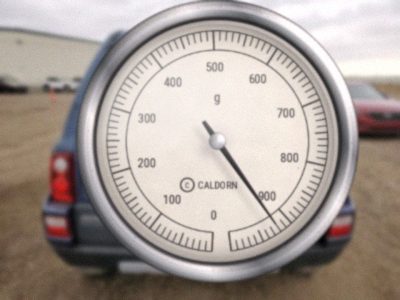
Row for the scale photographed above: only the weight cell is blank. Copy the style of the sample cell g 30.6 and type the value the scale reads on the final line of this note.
g 920
